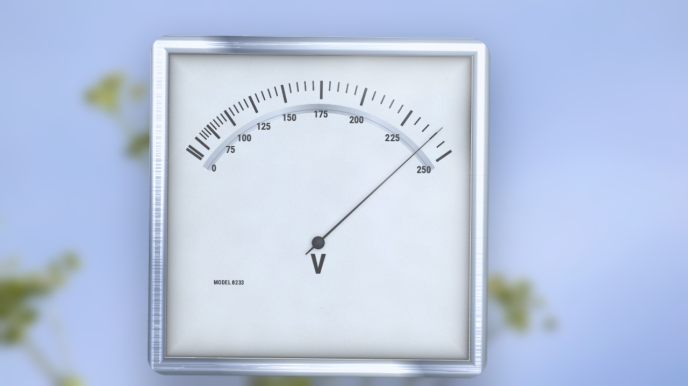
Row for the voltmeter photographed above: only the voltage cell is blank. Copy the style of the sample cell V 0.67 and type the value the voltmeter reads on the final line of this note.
V 240
